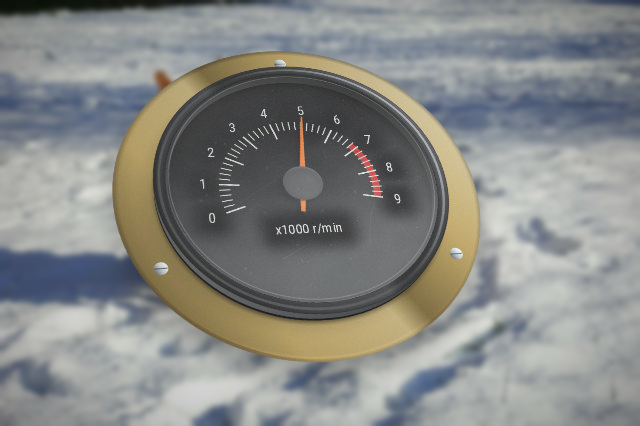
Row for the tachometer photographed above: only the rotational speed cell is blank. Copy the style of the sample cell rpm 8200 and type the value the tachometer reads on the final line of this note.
rpm 5000
